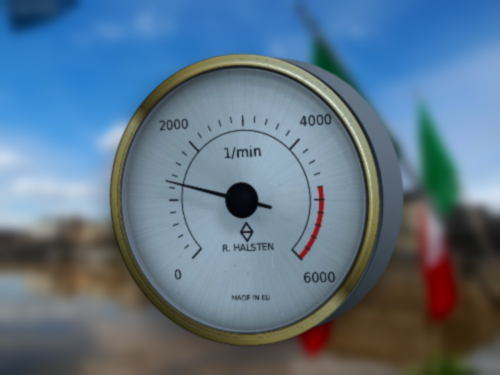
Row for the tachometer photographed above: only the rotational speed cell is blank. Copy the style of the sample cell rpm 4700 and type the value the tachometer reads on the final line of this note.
rpm 1300
